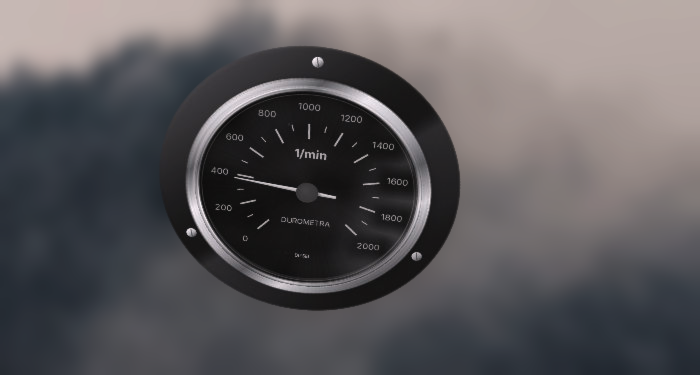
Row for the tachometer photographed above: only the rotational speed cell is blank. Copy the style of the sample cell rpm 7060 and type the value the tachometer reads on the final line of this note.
rpm 400
